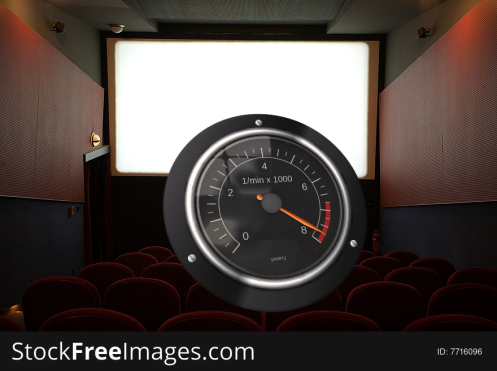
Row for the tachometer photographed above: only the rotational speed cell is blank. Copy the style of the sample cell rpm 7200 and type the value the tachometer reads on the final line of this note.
rpm 7750
